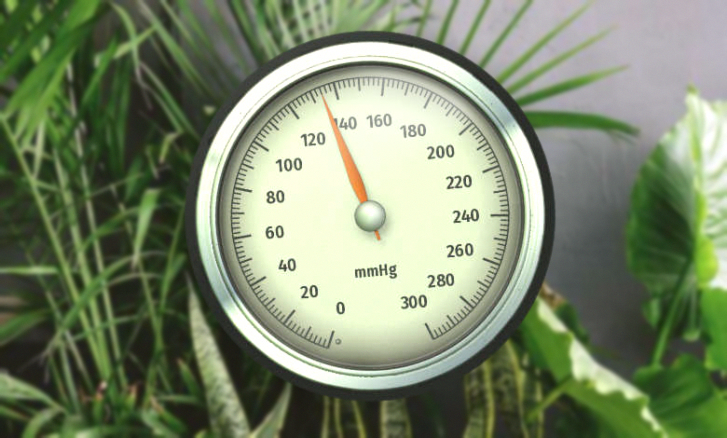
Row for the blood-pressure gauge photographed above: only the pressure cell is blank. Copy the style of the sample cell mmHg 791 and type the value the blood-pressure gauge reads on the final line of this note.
mmHg 134
